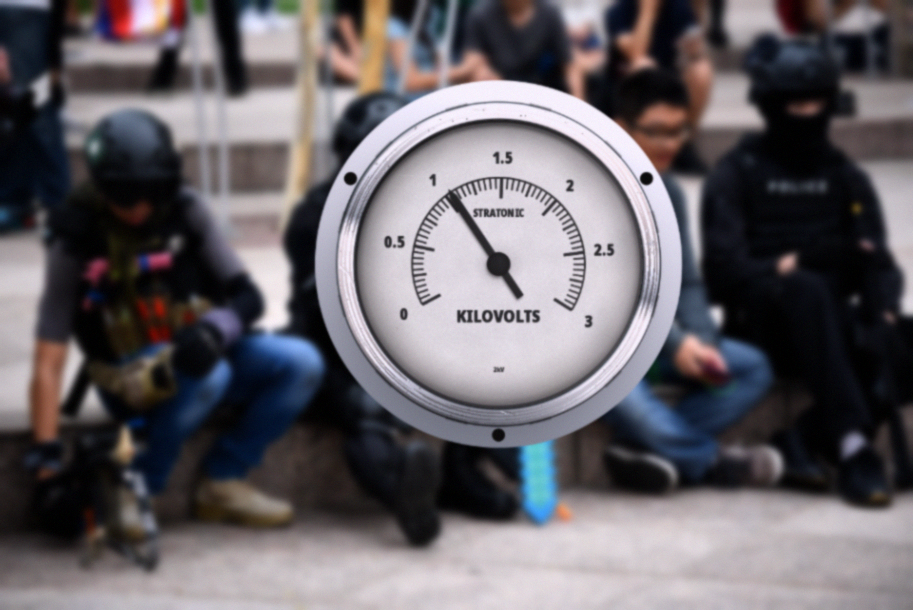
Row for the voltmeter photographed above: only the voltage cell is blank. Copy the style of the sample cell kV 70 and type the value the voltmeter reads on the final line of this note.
kV 1.05
